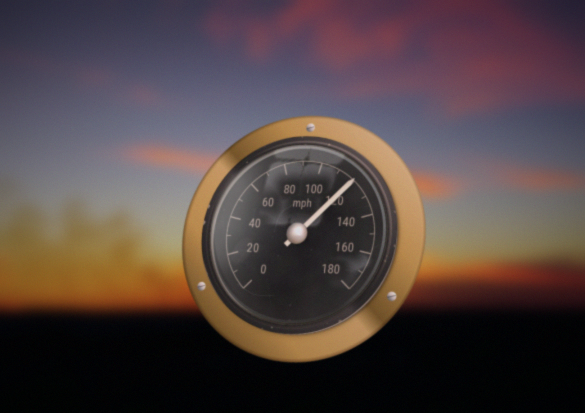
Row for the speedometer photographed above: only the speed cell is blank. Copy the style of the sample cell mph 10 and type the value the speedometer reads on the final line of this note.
mph 120
